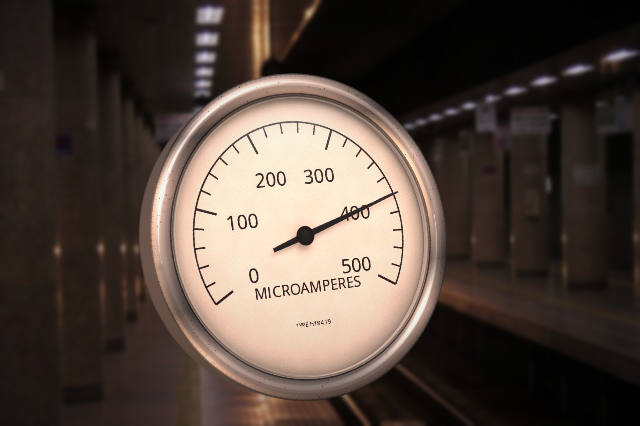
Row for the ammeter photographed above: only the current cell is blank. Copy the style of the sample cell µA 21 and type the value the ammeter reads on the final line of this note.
µA 400
